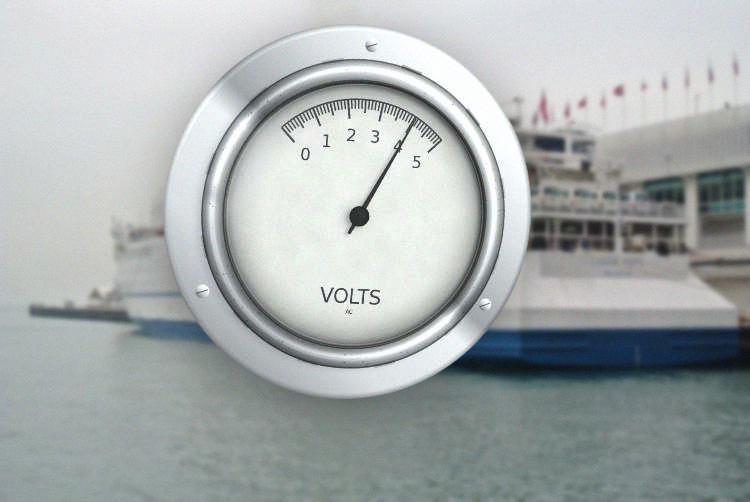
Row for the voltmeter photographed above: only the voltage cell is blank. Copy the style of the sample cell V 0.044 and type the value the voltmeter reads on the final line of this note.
V 4
